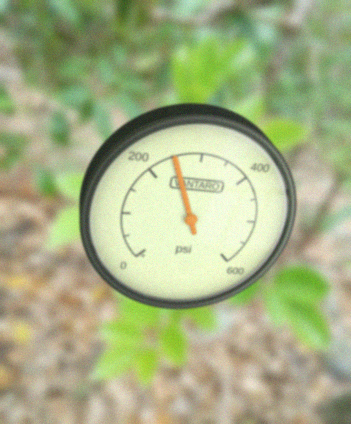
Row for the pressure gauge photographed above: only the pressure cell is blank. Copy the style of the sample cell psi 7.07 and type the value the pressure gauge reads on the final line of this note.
psi 250
